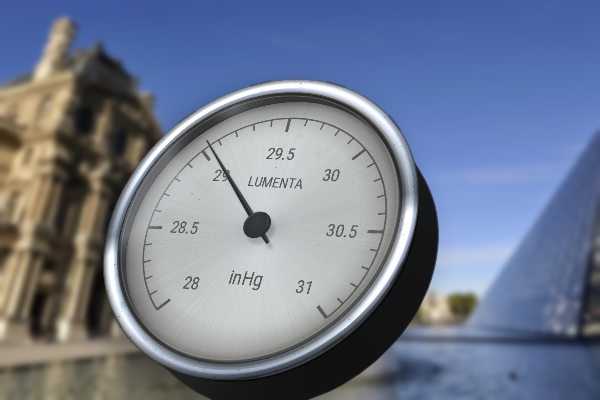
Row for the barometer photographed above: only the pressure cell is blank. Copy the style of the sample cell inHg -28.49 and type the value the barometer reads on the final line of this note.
inHg 29.05
